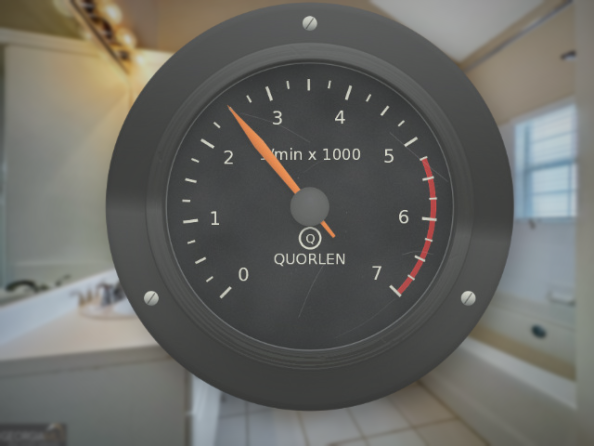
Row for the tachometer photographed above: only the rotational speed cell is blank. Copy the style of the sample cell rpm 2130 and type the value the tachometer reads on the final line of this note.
rpm 2500
